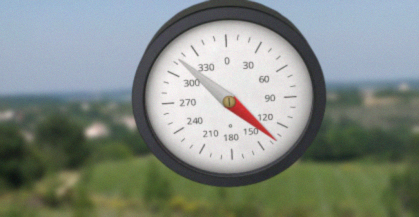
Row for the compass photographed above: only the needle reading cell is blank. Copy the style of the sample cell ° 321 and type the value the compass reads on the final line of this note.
° 135
